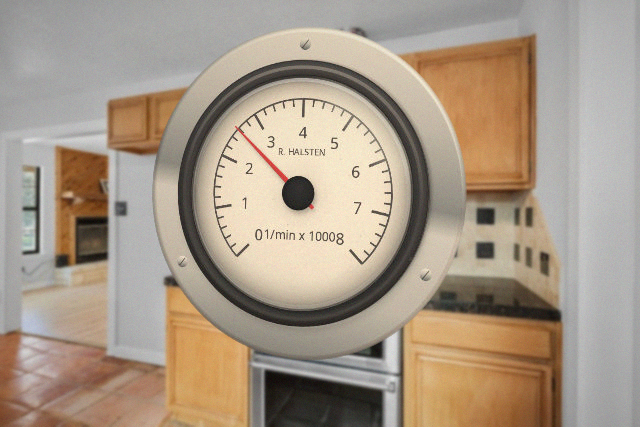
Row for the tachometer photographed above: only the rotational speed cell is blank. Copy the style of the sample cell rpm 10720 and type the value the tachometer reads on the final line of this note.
rpm 2600
